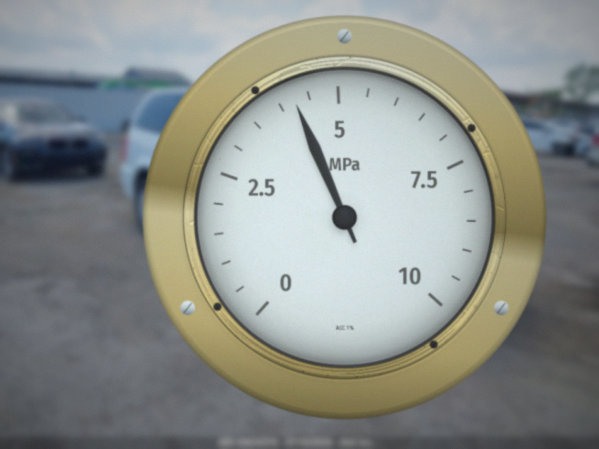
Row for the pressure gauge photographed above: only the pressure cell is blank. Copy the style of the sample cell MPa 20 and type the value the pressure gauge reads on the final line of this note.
MPa 4.25
